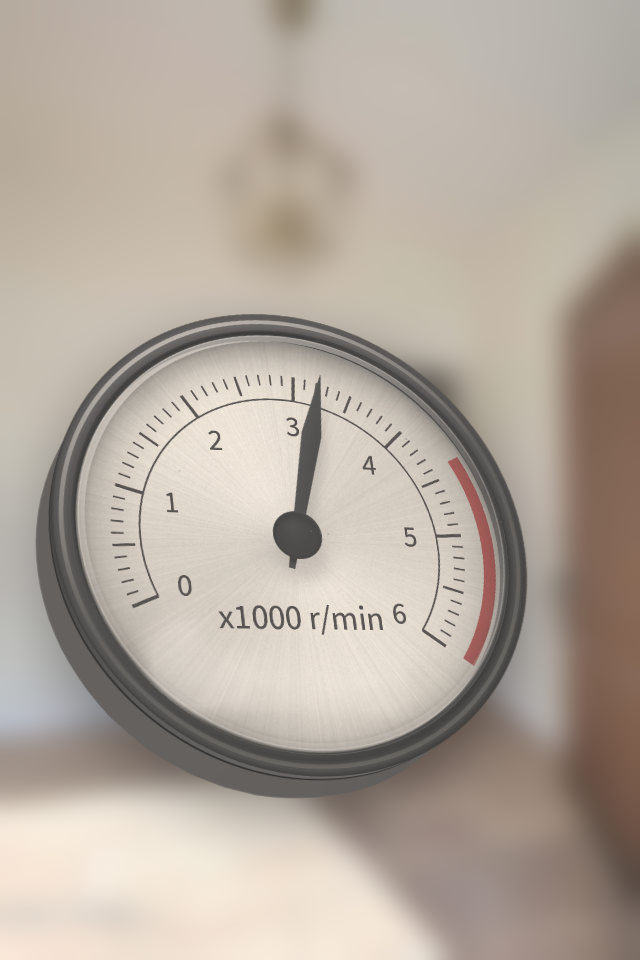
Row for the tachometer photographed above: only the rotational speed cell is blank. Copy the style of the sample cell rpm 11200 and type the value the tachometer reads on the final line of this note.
rpm 3200
